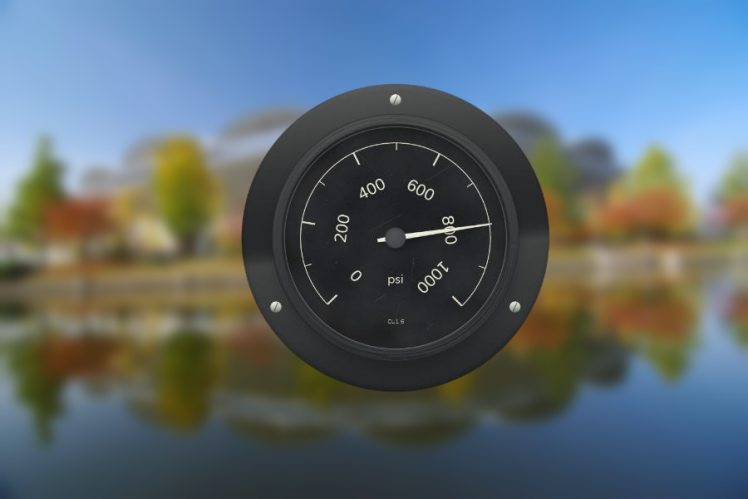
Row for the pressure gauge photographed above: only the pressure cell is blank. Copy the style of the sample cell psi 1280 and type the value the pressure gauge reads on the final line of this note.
psi 800
